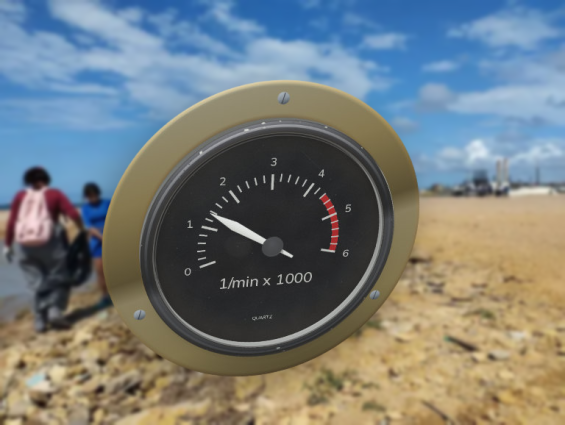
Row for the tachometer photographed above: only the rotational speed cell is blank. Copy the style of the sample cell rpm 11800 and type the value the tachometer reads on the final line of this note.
rpm 1400
